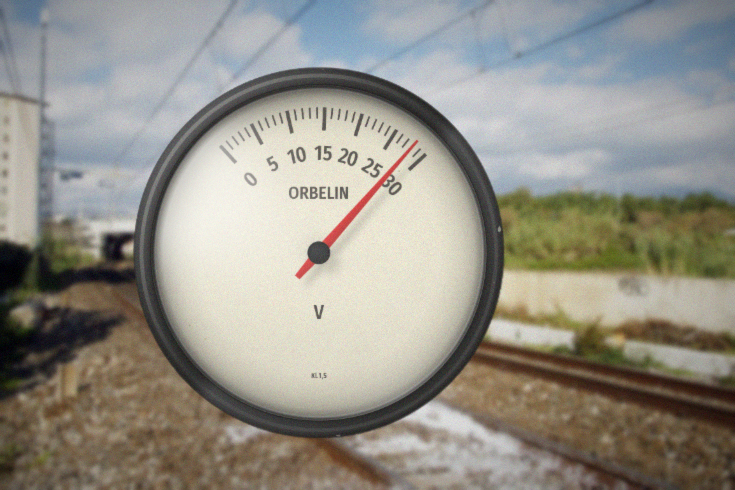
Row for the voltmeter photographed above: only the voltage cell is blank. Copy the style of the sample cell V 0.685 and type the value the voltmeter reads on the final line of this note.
V 28
